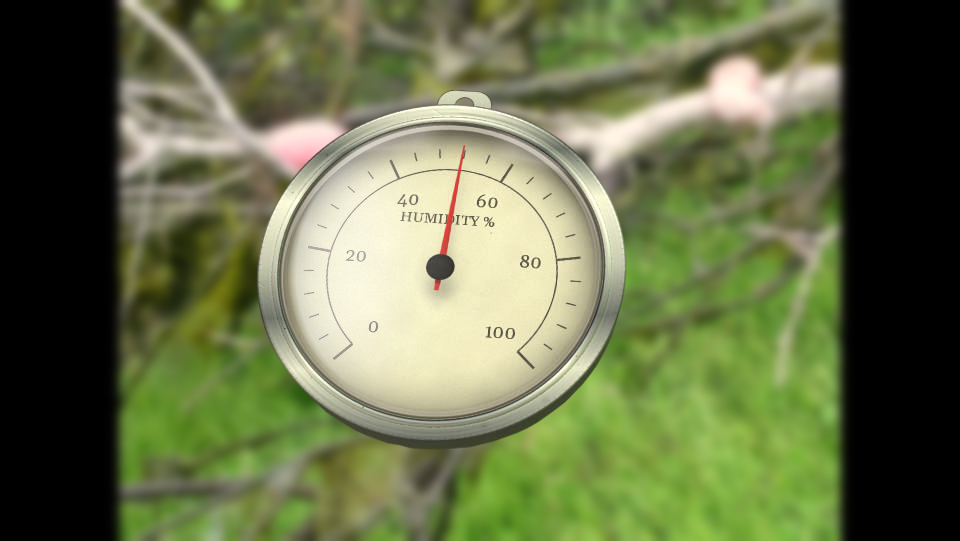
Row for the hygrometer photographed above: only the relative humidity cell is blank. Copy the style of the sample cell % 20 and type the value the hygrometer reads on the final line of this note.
% 52
